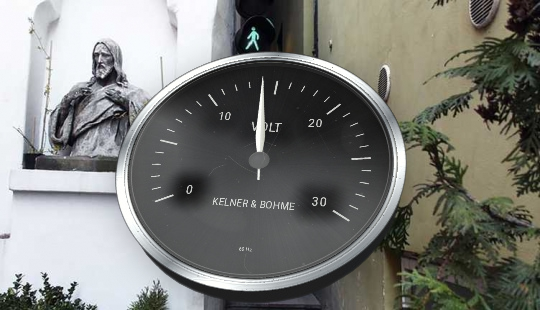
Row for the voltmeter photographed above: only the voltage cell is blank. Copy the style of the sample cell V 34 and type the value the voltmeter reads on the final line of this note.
V 14
